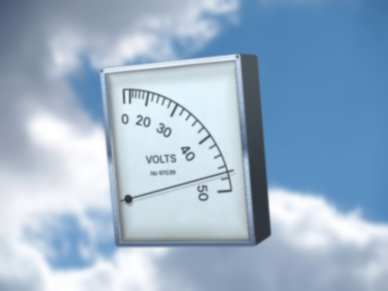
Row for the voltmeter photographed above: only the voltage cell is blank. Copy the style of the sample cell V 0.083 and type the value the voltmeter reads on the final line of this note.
V 47
